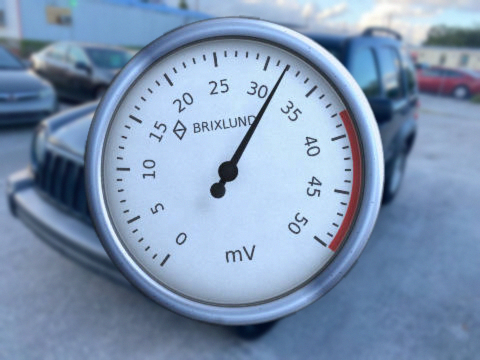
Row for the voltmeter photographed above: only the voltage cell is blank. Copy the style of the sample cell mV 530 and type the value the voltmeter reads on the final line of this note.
mV 32
